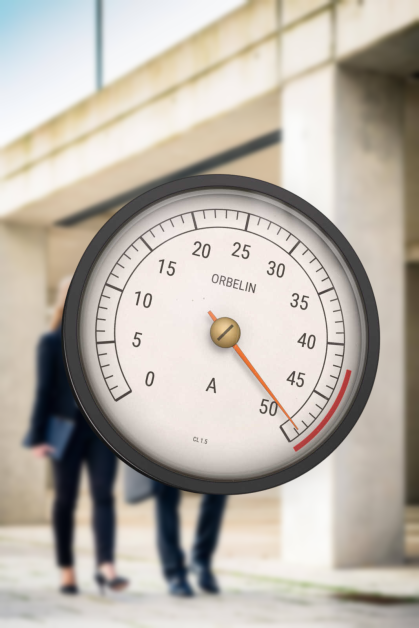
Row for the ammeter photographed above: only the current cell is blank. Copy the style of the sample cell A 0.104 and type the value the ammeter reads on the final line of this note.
A 49
